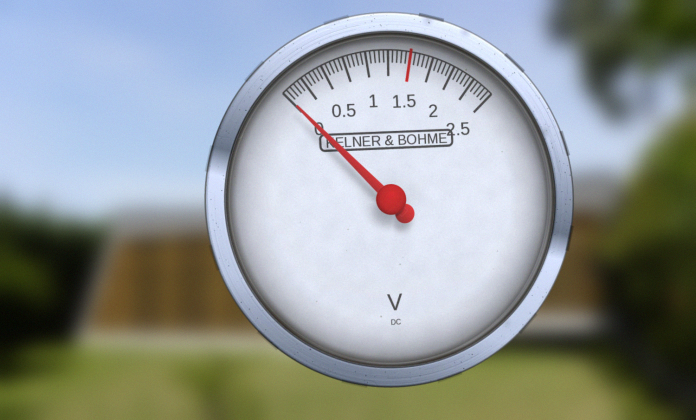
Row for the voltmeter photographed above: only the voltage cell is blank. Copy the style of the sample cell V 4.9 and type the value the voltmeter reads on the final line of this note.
V 0
